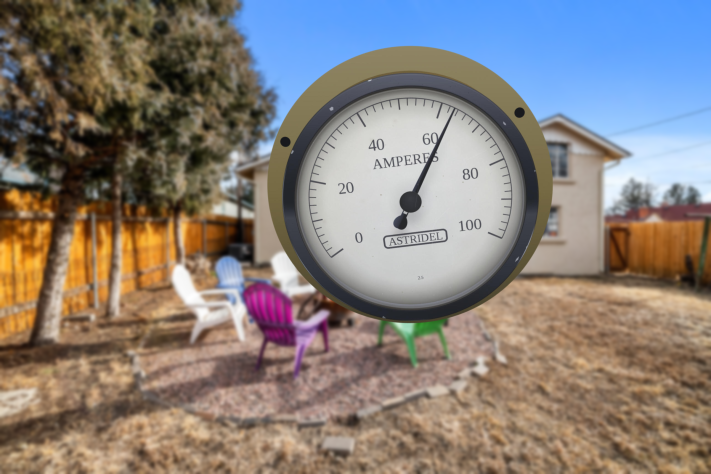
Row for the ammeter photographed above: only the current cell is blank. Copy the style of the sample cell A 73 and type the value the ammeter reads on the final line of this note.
A 63
